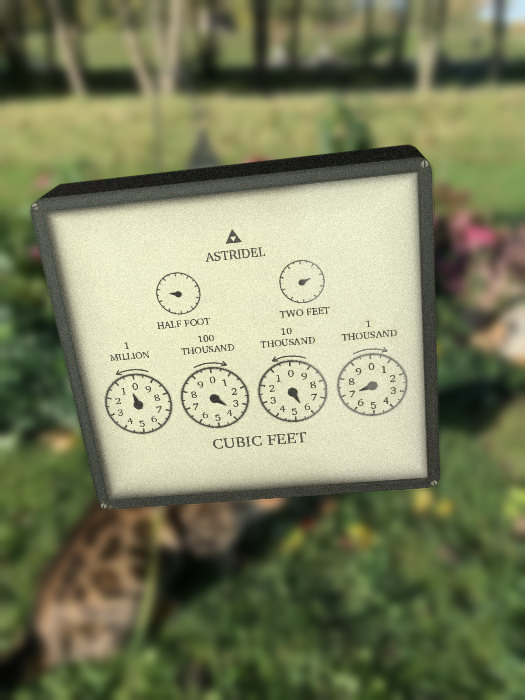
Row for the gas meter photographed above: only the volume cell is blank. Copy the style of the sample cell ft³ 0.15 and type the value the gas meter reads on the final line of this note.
ft³ 35700
